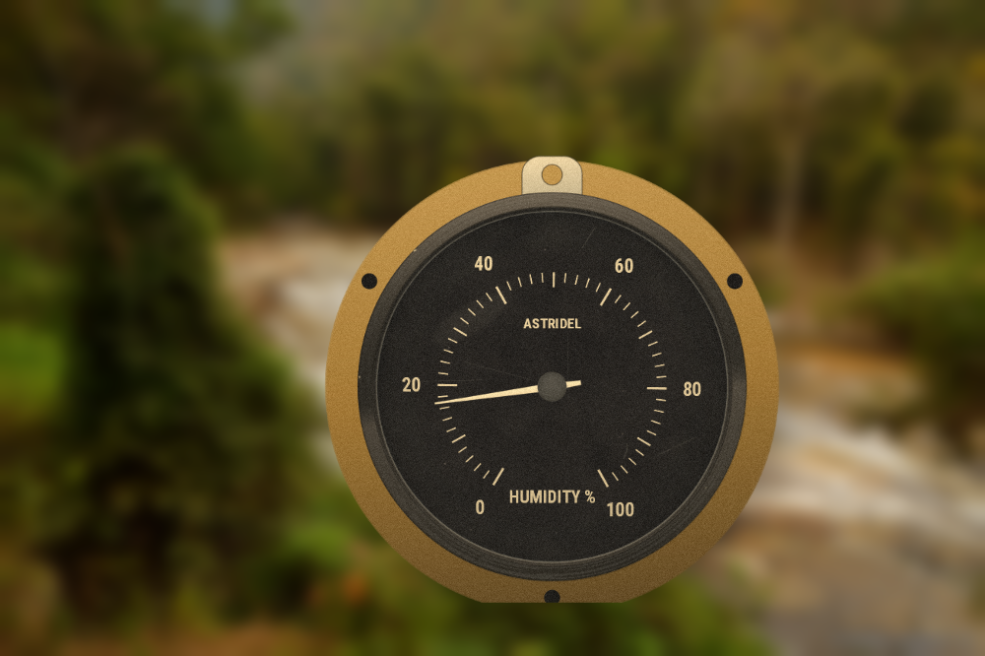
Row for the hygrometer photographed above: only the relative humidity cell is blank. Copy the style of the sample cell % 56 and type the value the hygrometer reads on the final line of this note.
% 17
